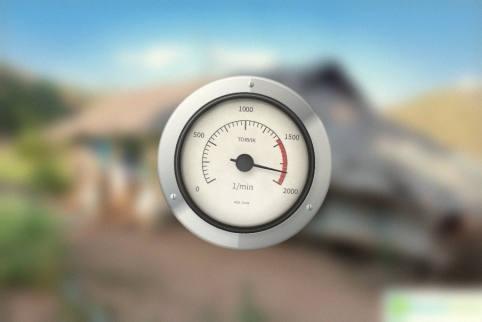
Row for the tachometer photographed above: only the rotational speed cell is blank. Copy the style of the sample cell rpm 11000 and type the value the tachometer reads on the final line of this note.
rpm 1850
